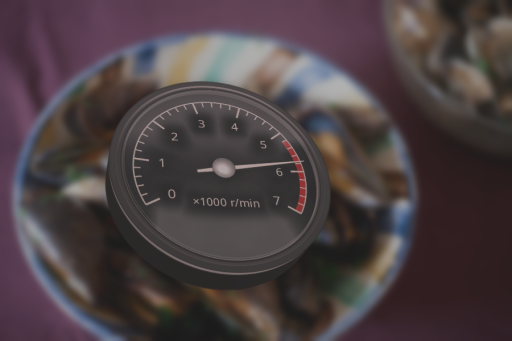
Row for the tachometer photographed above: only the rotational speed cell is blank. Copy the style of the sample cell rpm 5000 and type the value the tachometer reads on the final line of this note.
rpm 5800
